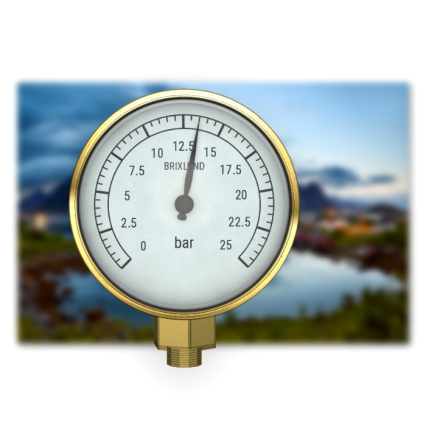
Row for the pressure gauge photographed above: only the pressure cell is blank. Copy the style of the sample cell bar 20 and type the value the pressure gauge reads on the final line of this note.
bar 13.5
